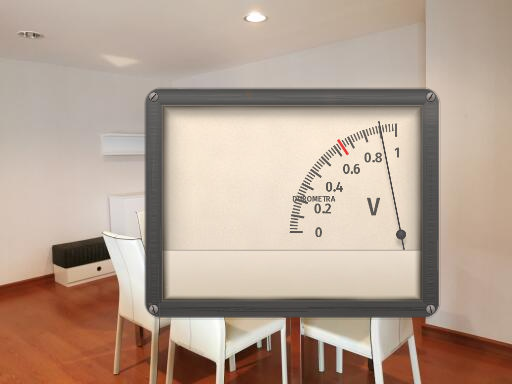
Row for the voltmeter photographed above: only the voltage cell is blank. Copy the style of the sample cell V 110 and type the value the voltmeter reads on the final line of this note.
V 0.9
